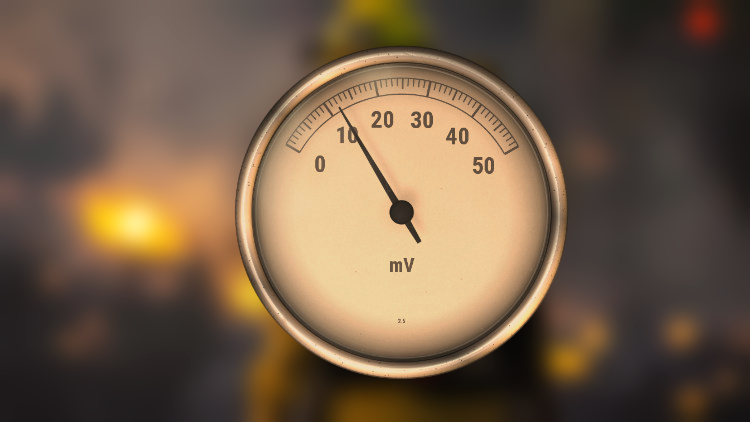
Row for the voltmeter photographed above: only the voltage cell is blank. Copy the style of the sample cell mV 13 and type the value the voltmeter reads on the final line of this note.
mV 12
